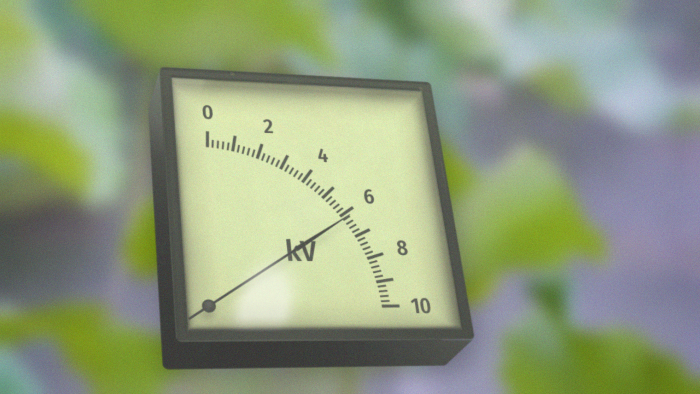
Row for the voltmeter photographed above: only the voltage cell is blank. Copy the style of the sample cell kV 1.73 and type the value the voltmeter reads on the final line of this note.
kV 6.2
